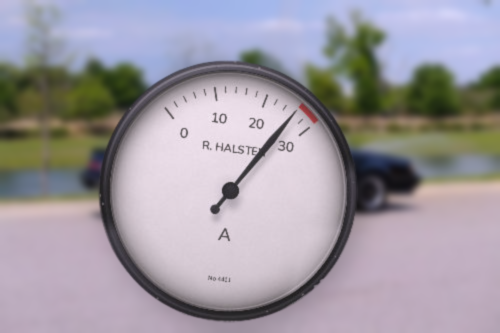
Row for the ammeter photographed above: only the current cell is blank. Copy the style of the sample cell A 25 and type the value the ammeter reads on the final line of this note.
A 26
